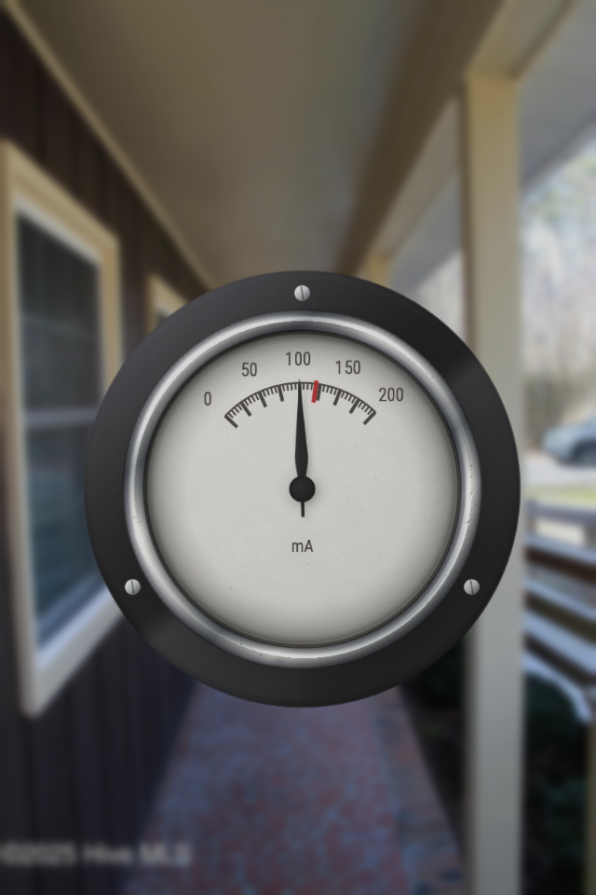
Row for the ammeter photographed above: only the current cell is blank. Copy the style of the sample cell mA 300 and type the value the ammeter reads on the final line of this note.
mA 100
